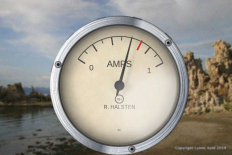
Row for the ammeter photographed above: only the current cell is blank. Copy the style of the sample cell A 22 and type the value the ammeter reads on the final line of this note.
A 0.6
